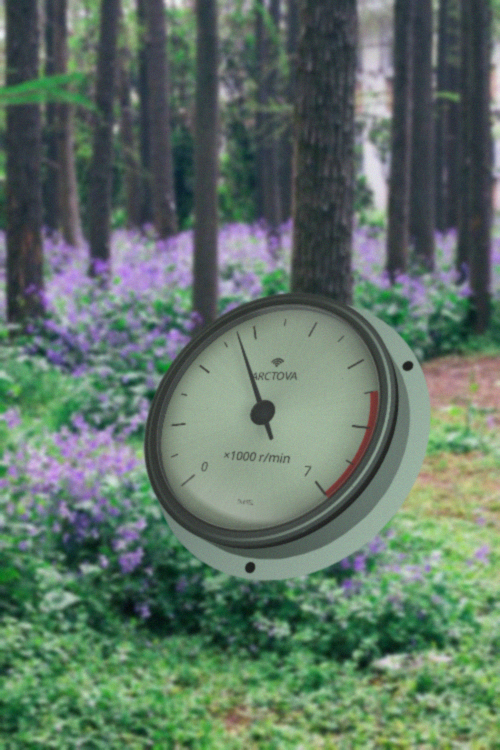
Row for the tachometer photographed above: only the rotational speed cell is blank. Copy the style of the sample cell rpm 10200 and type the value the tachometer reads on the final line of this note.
rpm 2750
